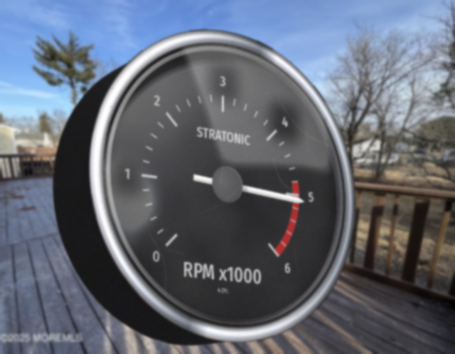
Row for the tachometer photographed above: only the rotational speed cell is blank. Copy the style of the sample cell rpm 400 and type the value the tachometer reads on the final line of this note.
rpm 5100
